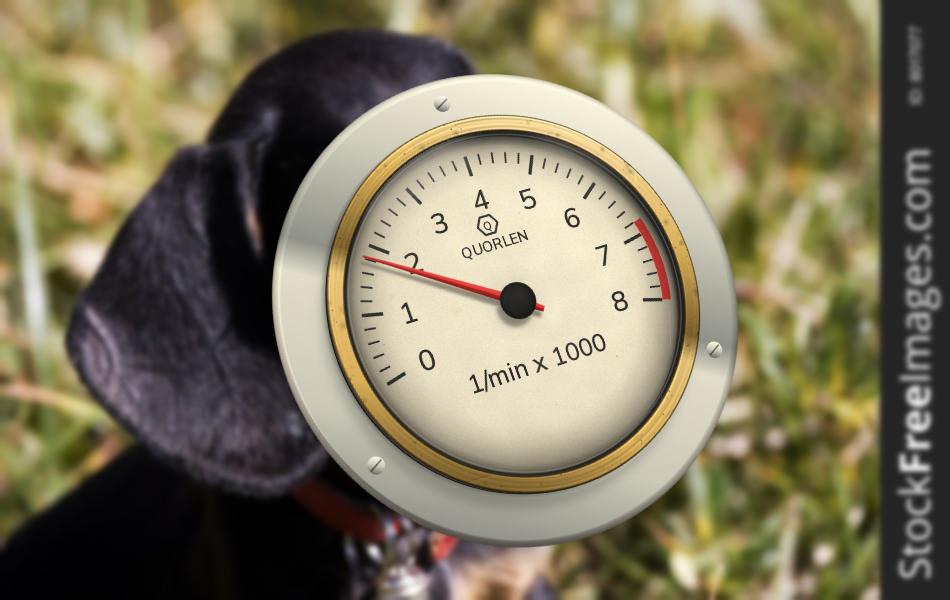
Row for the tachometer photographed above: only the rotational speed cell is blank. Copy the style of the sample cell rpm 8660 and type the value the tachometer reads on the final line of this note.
rpm 1800
